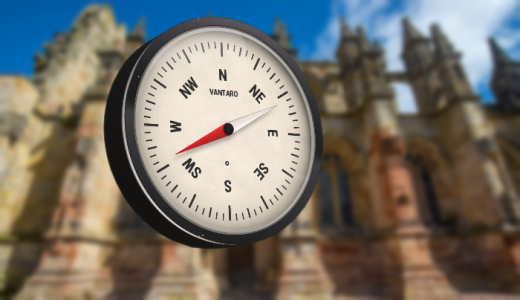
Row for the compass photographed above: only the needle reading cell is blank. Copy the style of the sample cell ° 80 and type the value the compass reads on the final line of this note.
° 245
